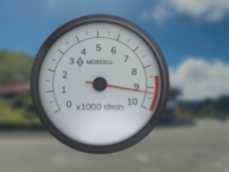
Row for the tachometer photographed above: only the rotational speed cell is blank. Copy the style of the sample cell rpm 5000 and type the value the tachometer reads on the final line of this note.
rpm 9250
